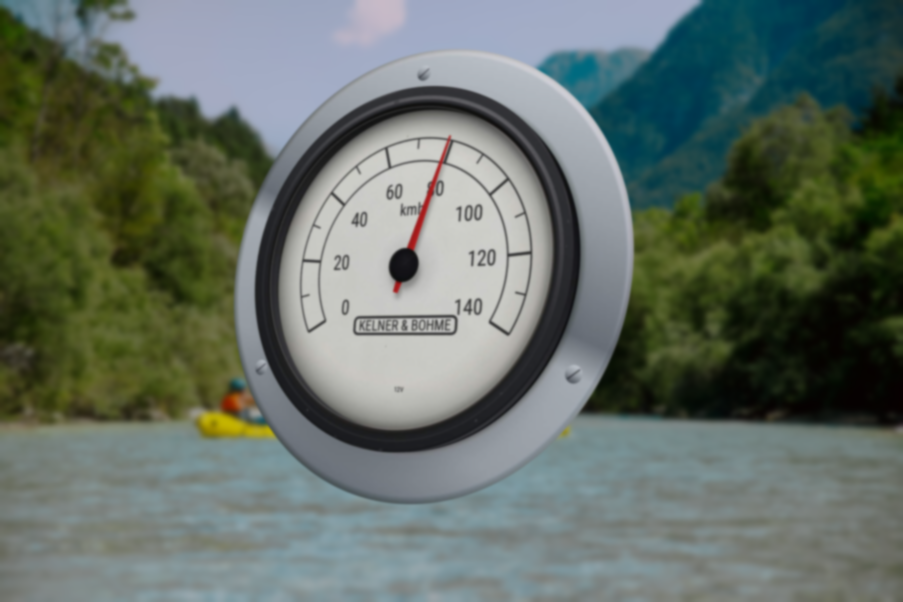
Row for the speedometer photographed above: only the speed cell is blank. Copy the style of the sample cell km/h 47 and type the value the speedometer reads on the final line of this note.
km/h 80
